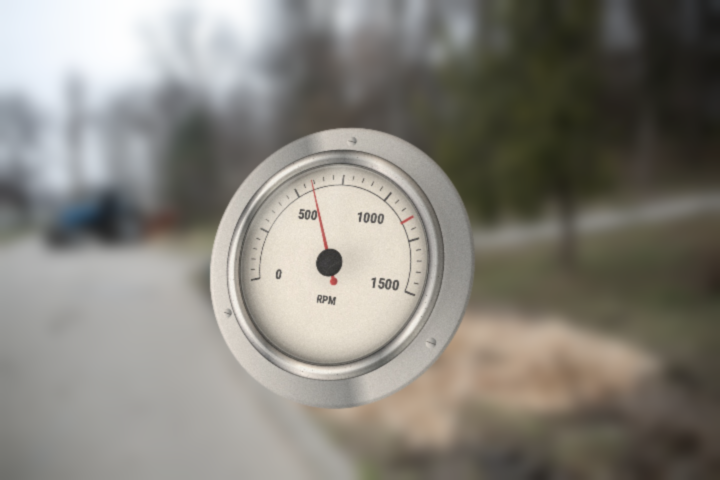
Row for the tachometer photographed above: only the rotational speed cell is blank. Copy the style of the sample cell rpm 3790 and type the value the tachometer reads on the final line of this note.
rpm 600
